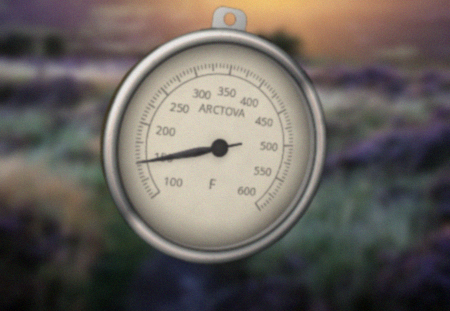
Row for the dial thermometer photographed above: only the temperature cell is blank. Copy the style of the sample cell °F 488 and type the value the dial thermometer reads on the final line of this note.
°F 150
